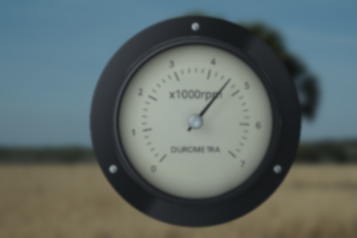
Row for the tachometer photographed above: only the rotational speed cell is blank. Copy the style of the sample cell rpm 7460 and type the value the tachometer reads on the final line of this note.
rpm 4600
